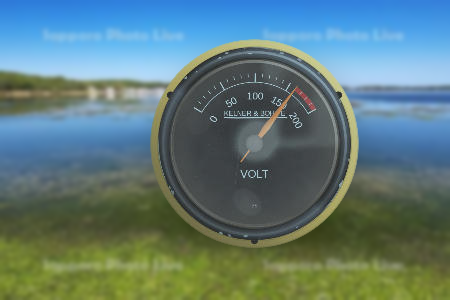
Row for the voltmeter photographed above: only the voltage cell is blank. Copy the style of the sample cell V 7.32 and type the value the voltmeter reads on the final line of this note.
V 160
